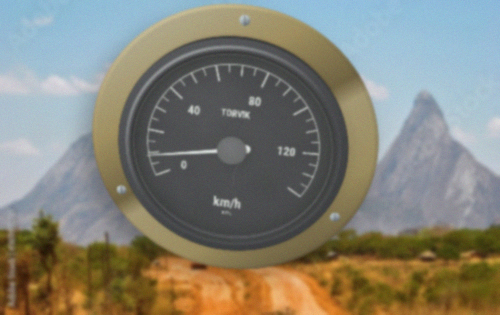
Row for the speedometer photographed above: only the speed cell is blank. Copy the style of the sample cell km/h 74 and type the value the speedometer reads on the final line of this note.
km/h 10
